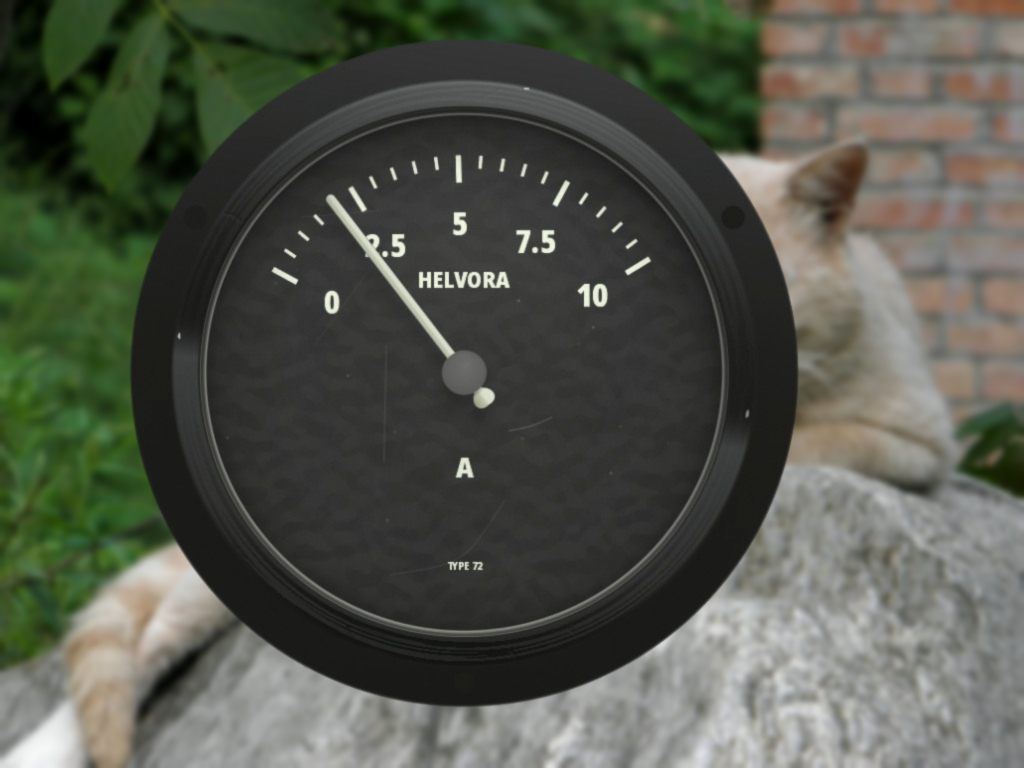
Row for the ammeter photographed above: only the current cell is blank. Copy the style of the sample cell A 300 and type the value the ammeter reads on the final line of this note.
A 2
